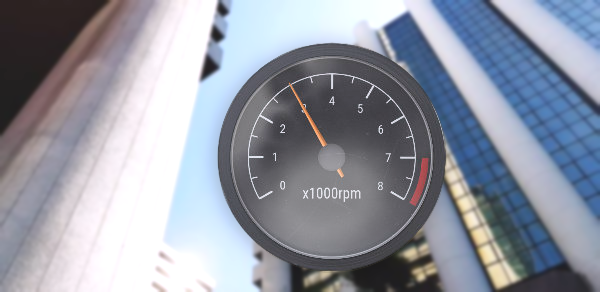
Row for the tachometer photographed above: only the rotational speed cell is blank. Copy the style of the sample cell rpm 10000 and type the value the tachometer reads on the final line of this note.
rpm 3000
